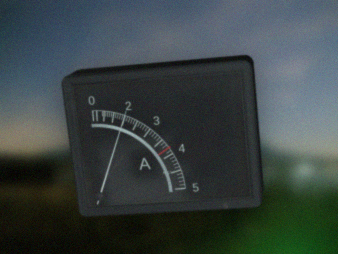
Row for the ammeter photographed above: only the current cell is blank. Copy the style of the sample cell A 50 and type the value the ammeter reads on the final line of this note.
A 2
